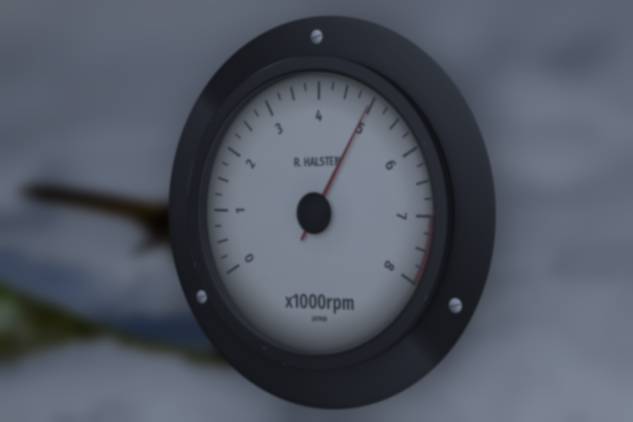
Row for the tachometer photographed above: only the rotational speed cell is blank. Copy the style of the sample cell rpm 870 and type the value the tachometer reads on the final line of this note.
rpm 5000
